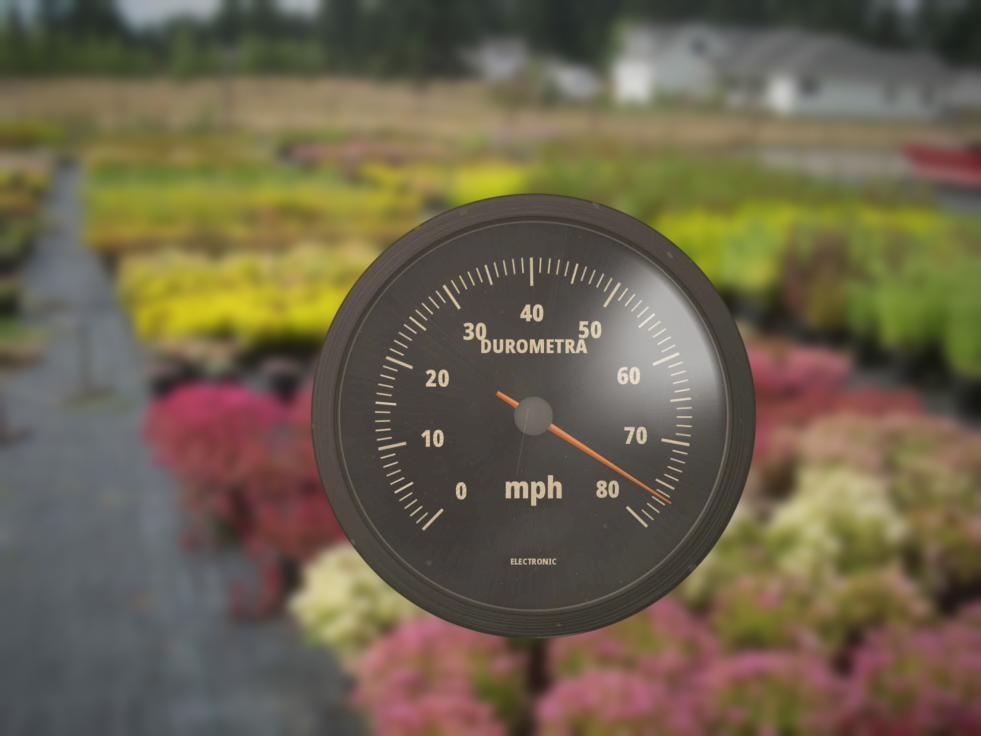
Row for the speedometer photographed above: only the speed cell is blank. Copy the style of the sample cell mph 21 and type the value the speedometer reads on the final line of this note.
mph 76.5
